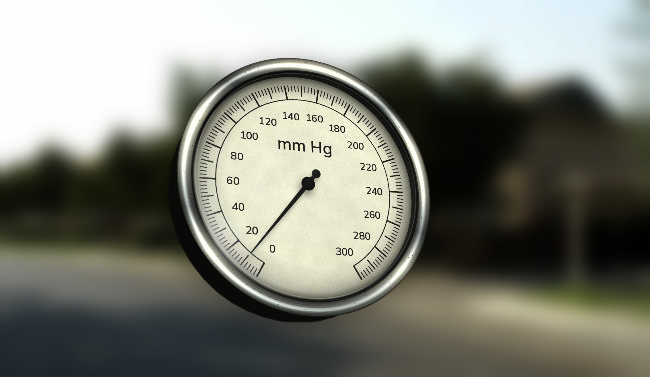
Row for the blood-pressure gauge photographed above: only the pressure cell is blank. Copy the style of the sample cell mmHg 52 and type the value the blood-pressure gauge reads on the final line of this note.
mmHg 10
